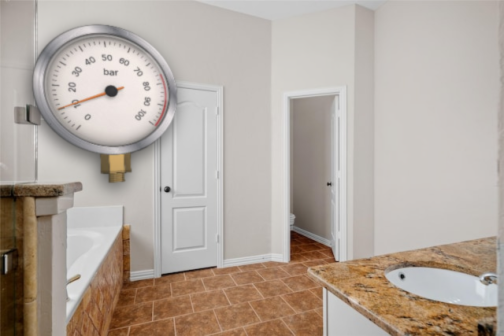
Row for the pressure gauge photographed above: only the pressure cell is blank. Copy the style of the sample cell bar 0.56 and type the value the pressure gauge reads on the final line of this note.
bar 10
